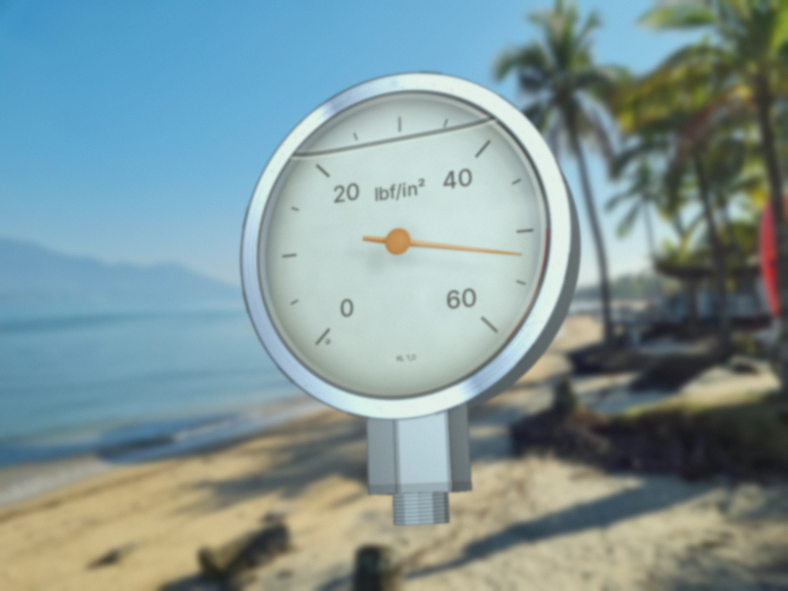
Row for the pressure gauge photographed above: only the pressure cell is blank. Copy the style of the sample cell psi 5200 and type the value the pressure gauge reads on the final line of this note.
psi 52.5
